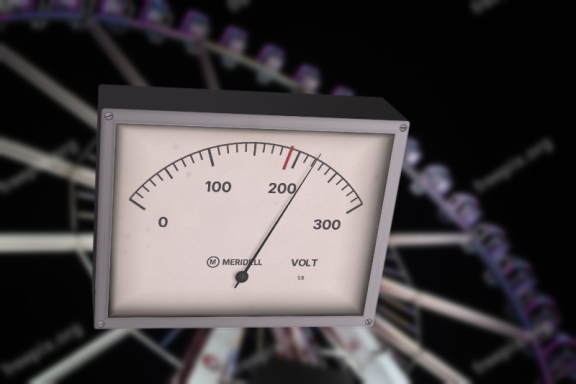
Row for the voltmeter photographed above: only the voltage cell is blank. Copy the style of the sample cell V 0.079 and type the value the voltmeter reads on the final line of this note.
V 220
